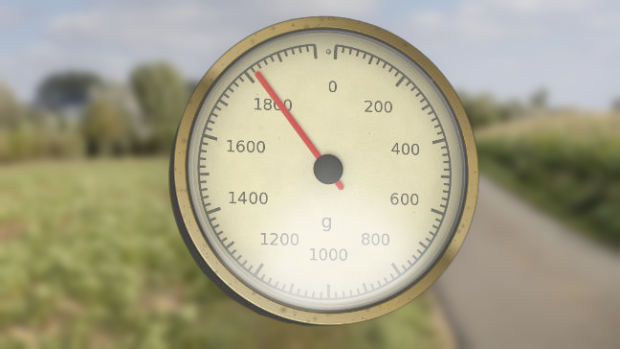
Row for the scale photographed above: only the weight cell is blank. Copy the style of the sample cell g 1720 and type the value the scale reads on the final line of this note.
g 1820
